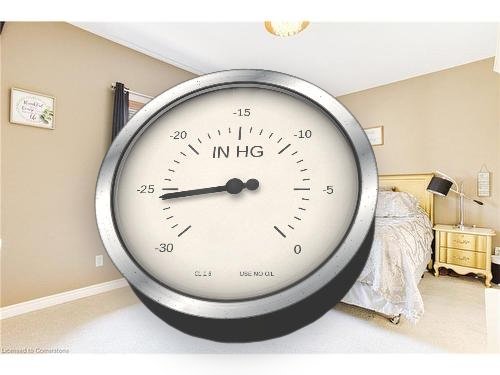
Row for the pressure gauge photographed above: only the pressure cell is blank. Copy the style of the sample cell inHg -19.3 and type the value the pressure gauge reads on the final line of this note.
inHg -26
